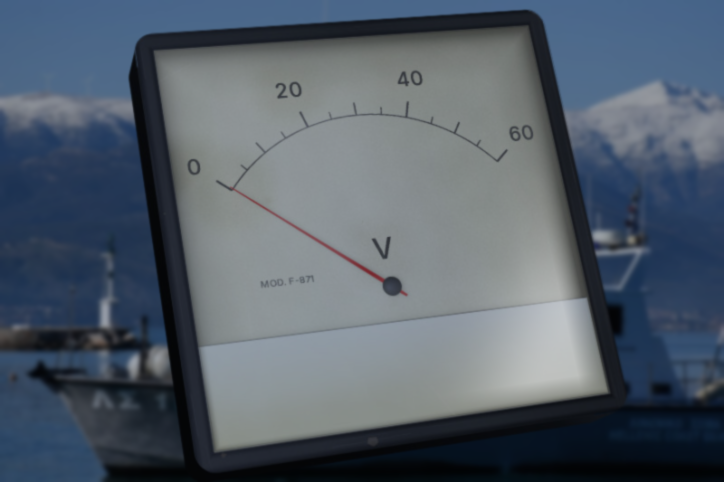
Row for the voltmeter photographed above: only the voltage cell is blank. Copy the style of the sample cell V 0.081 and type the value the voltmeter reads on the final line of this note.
V 0
